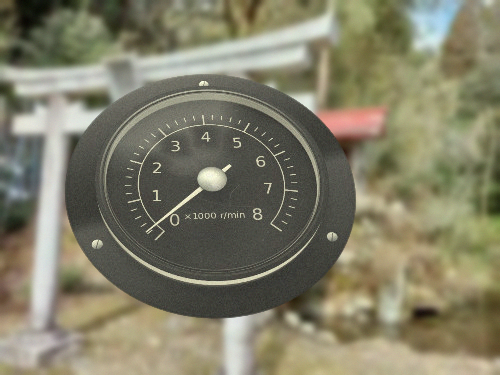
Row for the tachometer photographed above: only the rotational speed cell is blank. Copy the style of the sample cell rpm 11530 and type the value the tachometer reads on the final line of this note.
rpm 200
